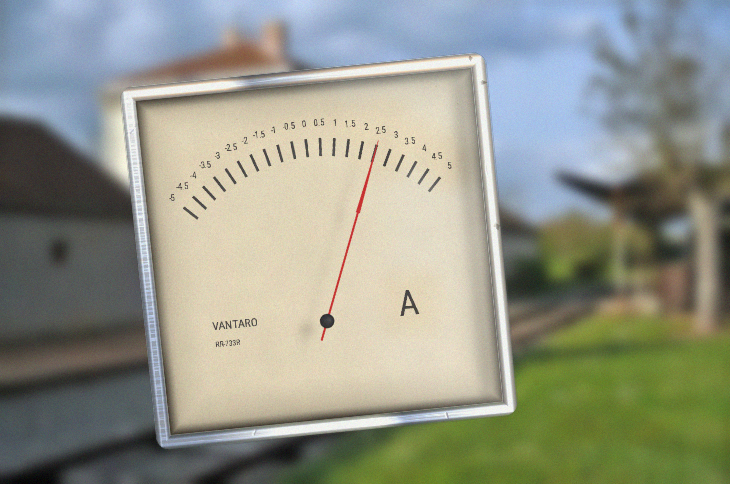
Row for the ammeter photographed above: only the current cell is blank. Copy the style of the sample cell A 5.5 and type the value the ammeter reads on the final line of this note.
A 2.5
